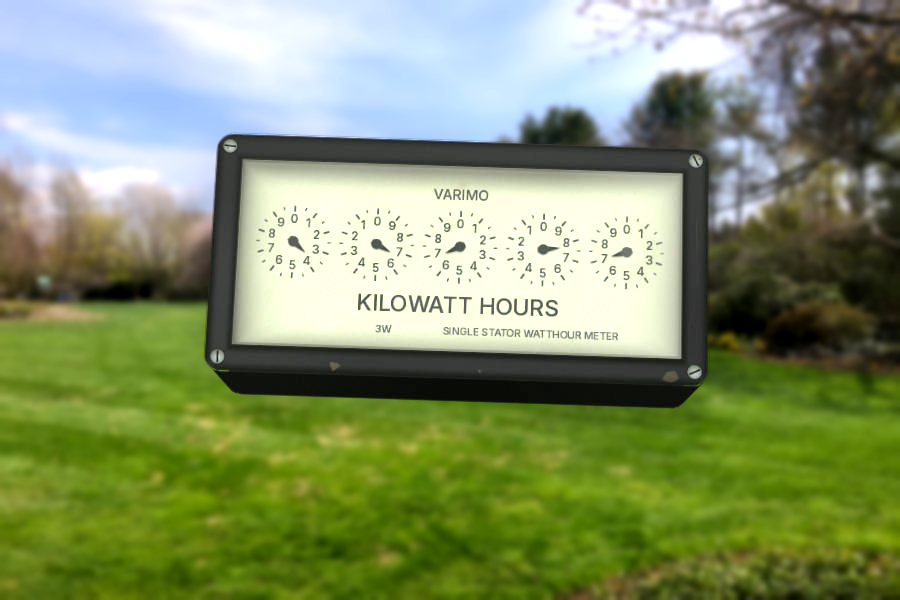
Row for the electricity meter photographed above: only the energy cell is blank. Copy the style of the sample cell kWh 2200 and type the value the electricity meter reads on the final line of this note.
kWh 36677
